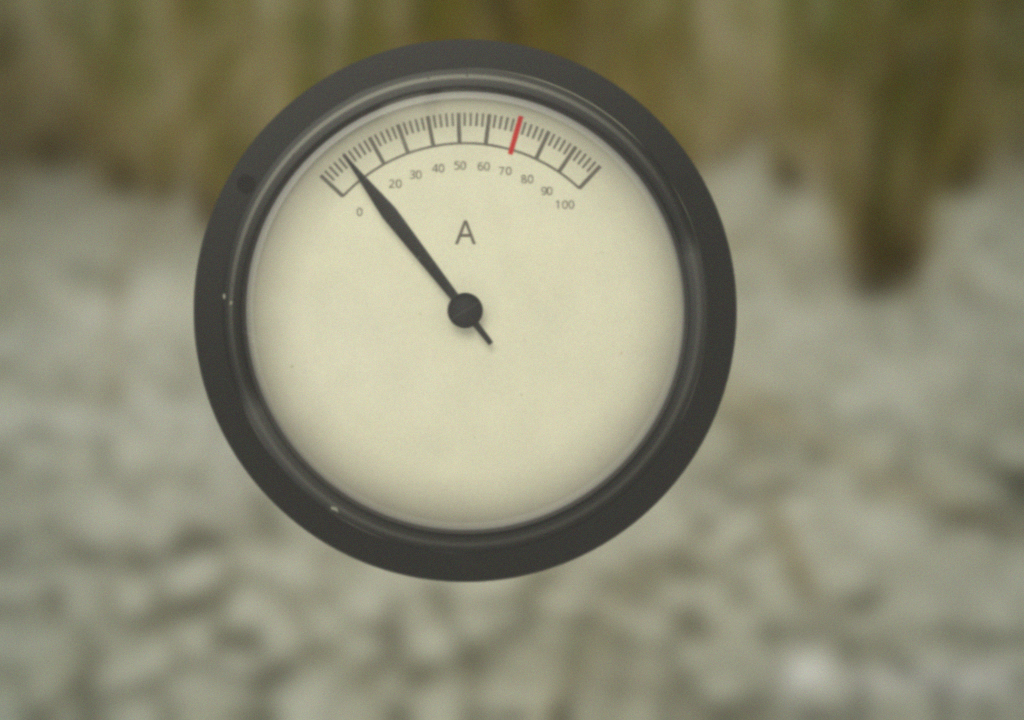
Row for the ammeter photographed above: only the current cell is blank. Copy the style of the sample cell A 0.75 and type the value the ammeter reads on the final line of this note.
A 10
